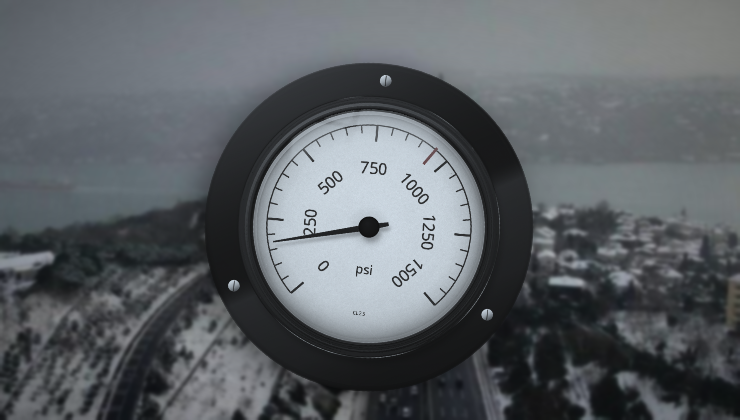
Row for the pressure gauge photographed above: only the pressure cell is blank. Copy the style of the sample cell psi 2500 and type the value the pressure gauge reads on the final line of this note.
psi 175
